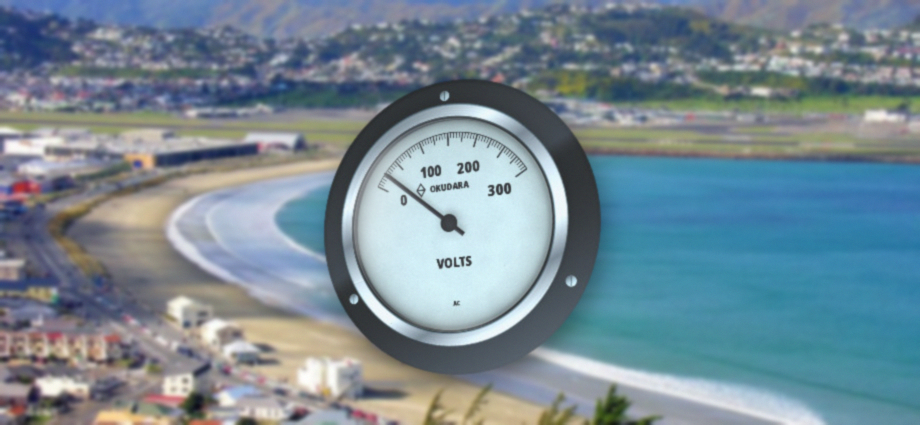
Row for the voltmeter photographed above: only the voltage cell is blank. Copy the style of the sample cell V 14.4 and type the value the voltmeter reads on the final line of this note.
V 25
